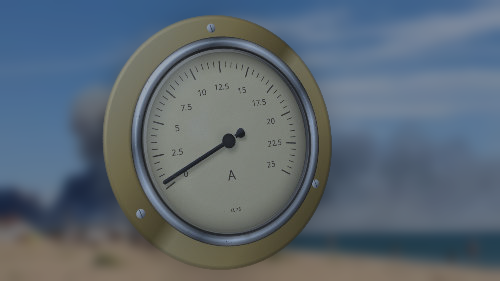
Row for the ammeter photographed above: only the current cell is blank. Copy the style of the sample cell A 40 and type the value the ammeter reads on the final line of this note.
A 0.5
